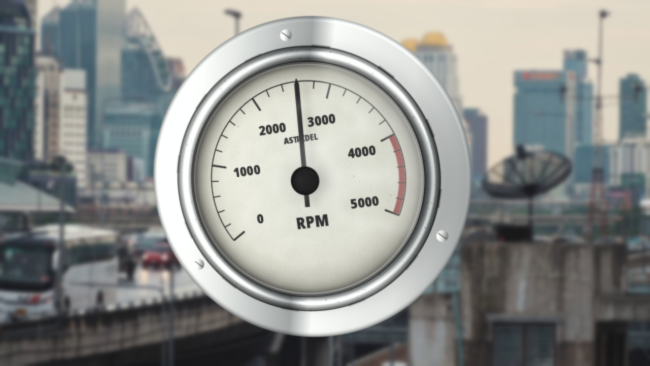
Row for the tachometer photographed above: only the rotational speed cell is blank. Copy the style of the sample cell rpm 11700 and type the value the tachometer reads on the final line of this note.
rpm 2600
